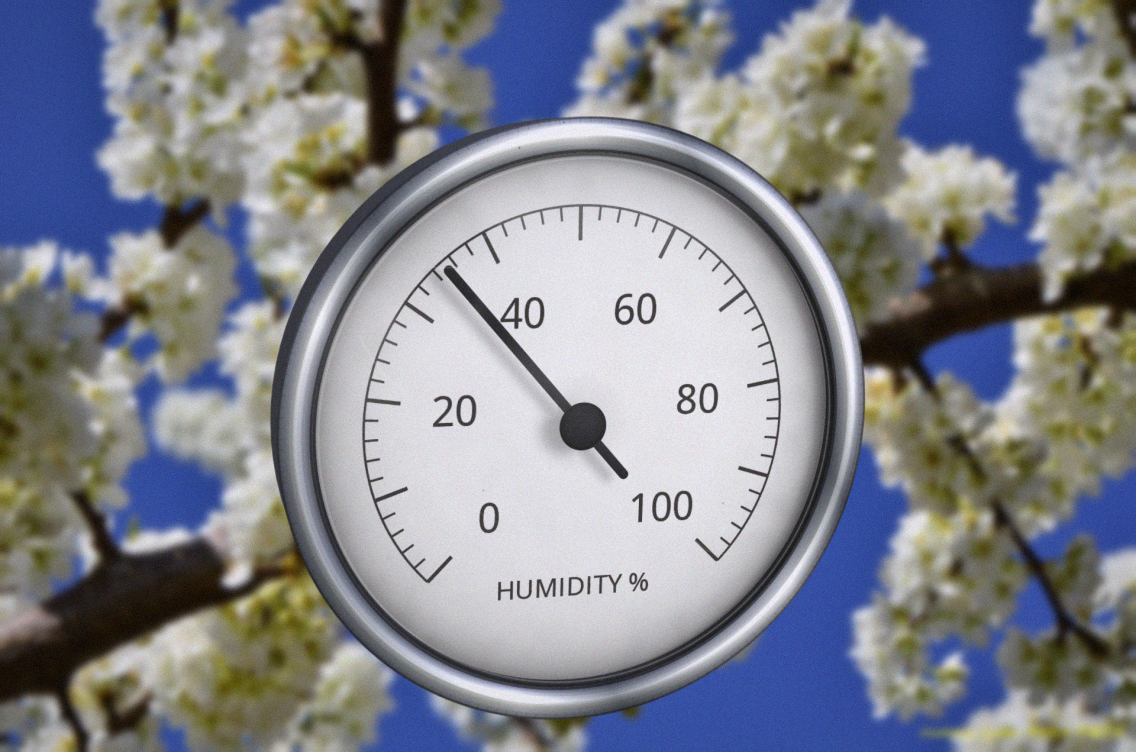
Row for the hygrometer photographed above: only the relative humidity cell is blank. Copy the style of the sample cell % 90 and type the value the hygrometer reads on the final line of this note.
% 35
